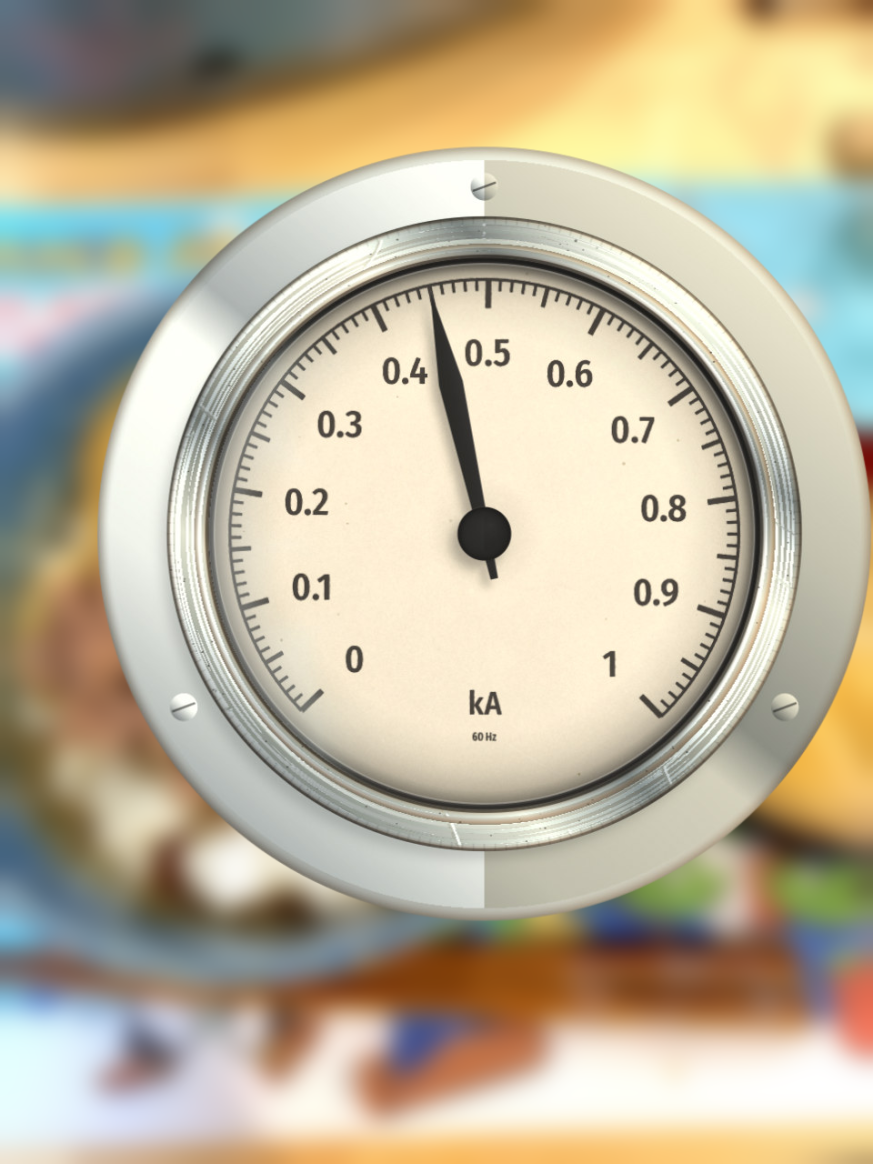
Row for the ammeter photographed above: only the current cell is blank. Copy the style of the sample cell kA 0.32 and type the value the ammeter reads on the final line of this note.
kA 0.45
